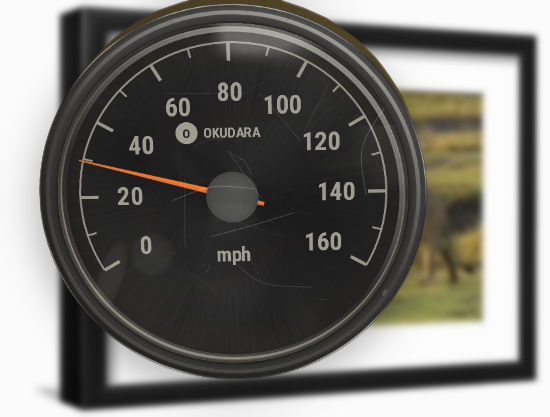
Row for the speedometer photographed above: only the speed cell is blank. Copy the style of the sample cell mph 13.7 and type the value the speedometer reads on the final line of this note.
mph 30
